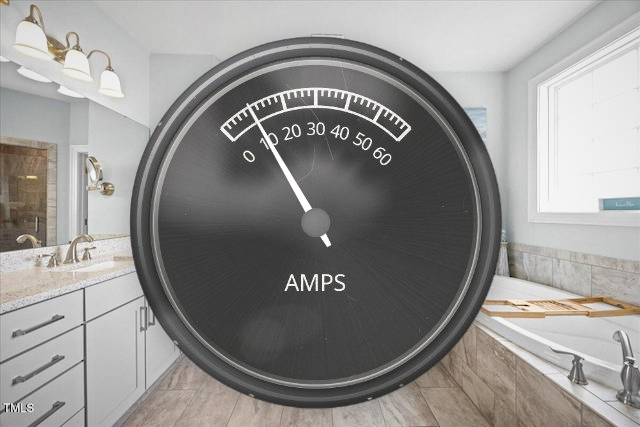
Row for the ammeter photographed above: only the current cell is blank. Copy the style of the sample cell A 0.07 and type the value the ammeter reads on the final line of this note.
A 10
